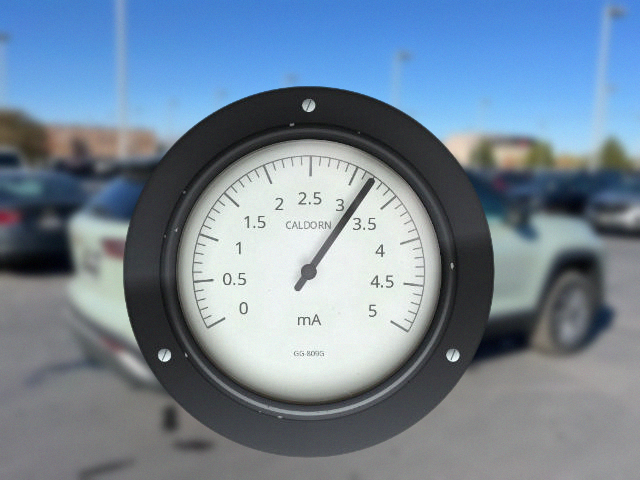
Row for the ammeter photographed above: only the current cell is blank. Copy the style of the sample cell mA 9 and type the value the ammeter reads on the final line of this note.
mA 3.2
